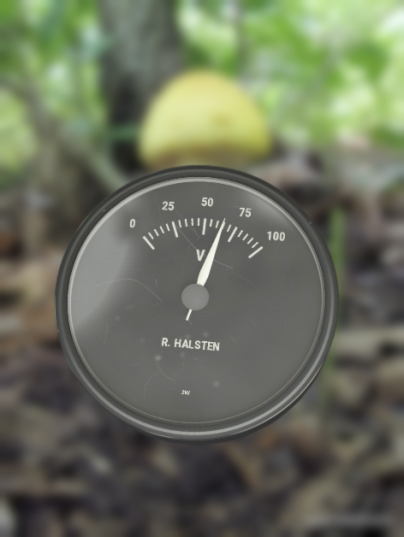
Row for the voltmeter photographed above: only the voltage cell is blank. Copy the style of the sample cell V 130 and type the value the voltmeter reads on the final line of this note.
V 65
